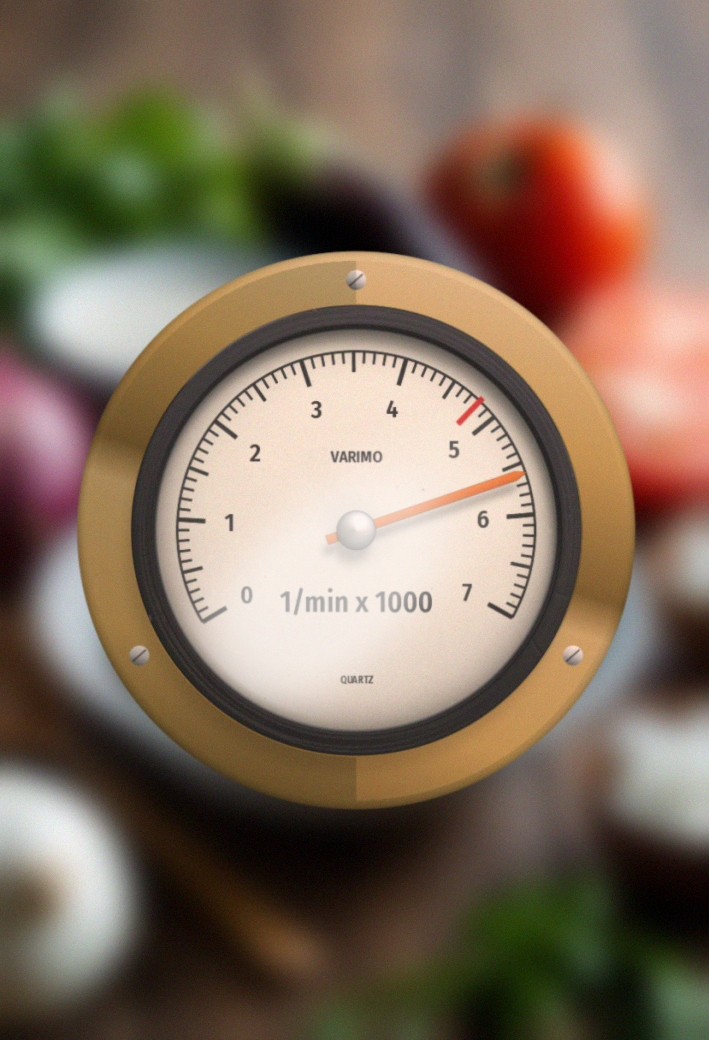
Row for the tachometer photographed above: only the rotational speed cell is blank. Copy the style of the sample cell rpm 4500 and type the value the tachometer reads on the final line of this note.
rpm 5600
